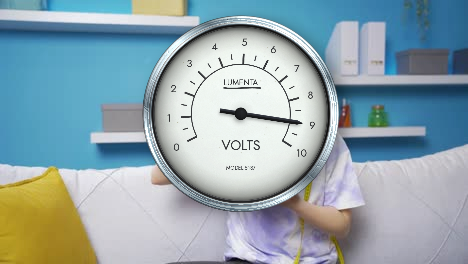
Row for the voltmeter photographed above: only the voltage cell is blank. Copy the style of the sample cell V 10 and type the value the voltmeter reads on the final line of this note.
V 9
